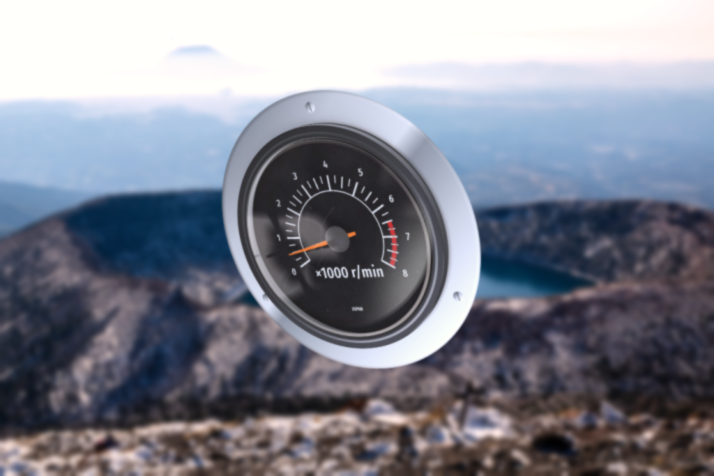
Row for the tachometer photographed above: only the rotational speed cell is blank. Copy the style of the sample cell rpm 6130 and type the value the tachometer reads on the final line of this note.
rpm 500
